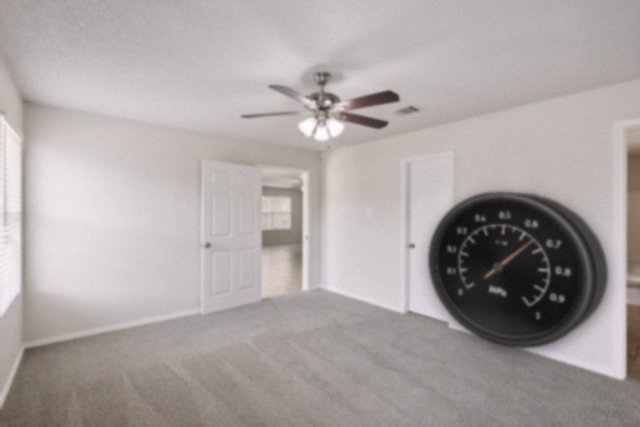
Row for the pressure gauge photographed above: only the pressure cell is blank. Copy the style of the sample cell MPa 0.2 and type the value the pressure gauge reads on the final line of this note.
MPa 0.65
